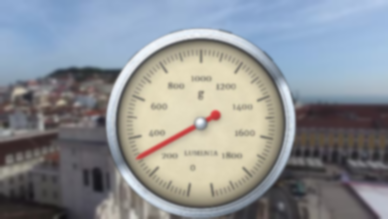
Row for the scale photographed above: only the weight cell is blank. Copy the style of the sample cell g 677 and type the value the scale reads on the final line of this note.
g 300
